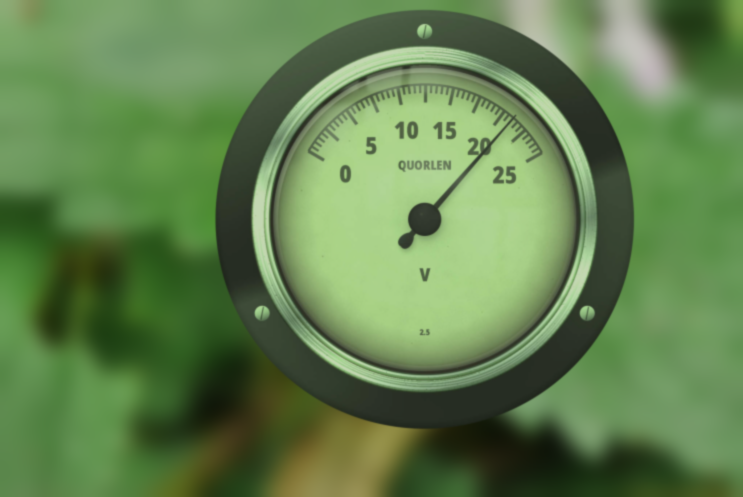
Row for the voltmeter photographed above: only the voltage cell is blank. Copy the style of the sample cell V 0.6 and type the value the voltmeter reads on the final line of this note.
V 21
